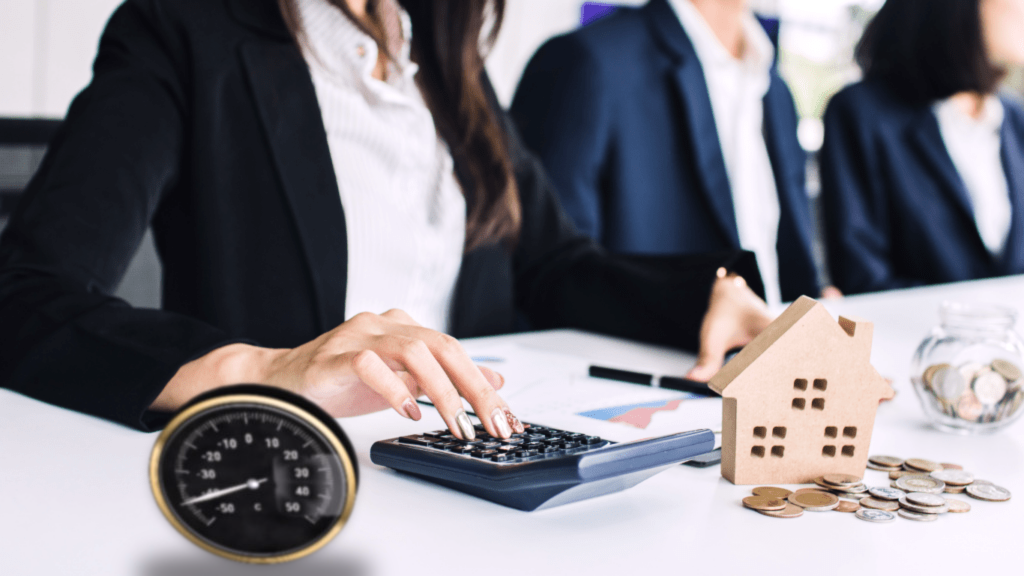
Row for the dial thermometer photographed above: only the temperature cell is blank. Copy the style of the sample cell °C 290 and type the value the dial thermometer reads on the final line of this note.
°C -40
